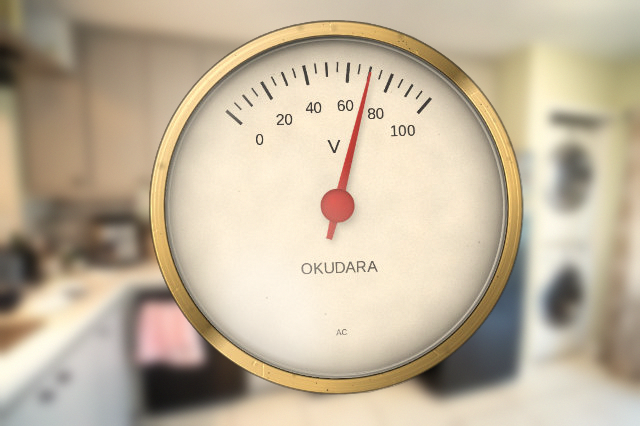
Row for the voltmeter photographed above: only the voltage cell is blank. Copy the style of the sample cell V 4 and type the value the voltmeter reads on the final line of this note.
V 70
